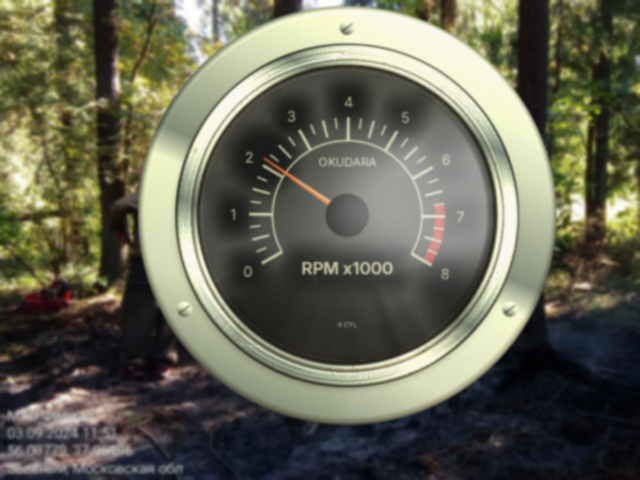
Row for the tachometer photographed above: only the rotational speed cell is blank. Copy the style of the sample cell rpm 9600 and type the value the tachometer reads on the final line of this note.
rpm 2125
